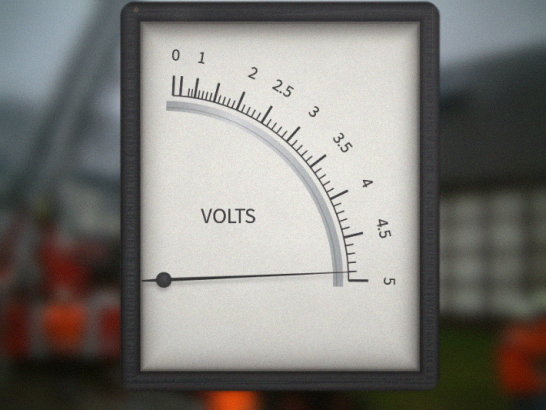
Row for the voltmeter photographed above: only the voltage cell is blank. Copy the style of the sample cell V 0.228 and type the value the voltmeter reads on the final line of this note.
V 4.9
